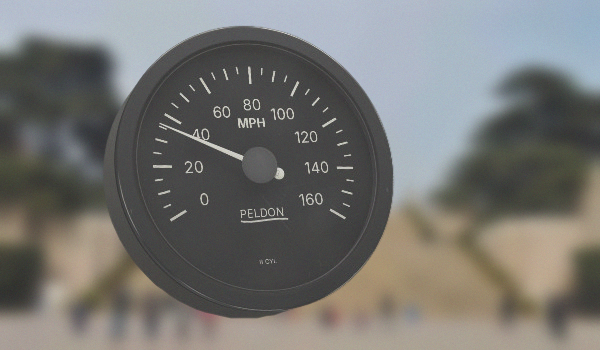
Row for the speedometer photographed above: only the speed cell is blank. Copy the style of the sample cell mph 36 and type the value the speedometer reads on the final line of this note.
mph 35
